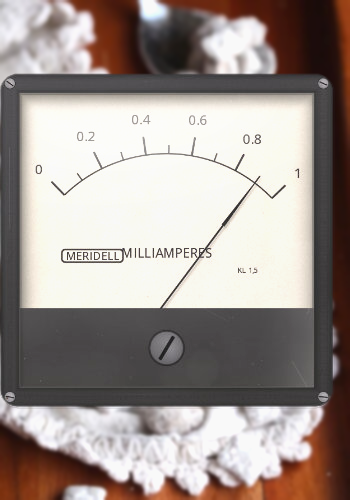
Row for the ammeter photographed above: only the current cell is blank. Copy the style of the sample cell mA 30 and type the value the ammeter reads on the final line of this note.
mA 0.9
